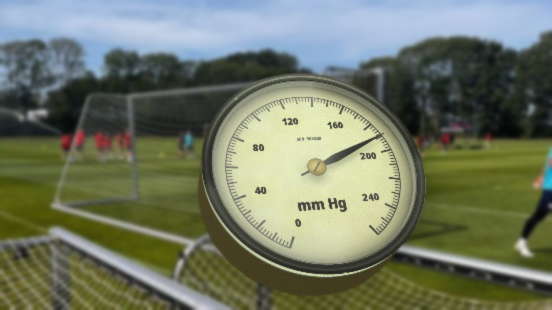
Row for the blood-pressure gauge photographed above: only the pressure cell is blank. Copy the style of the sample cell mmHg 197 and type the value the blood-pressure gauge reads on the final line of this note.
mmHg 190
